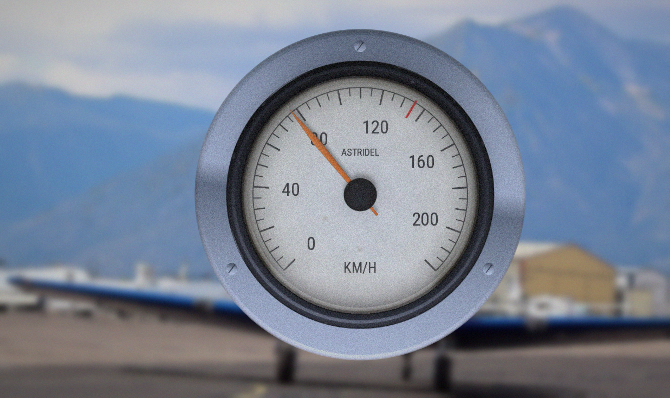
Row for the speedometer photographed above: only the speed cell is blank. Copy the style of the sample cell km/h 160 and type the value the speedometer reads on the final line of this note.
km/h 77.5
